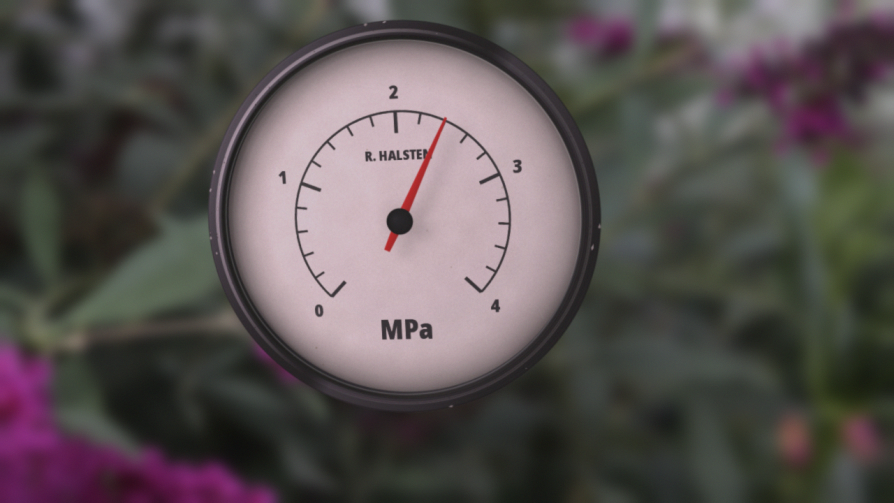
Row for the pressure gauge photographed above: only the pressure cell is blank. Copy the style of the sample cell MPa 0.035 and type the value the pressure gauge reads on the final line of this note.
MPa 2.4
